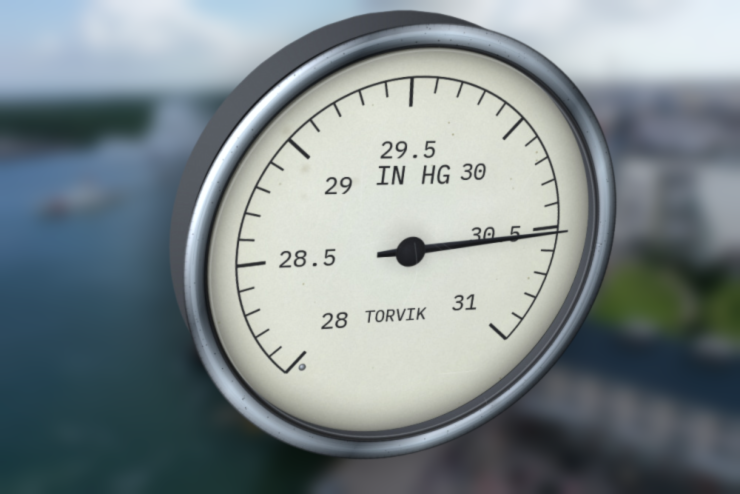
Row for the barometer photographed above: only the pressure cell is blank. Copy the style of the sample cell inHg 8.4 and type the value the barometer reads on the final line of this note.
inHg 30.5
